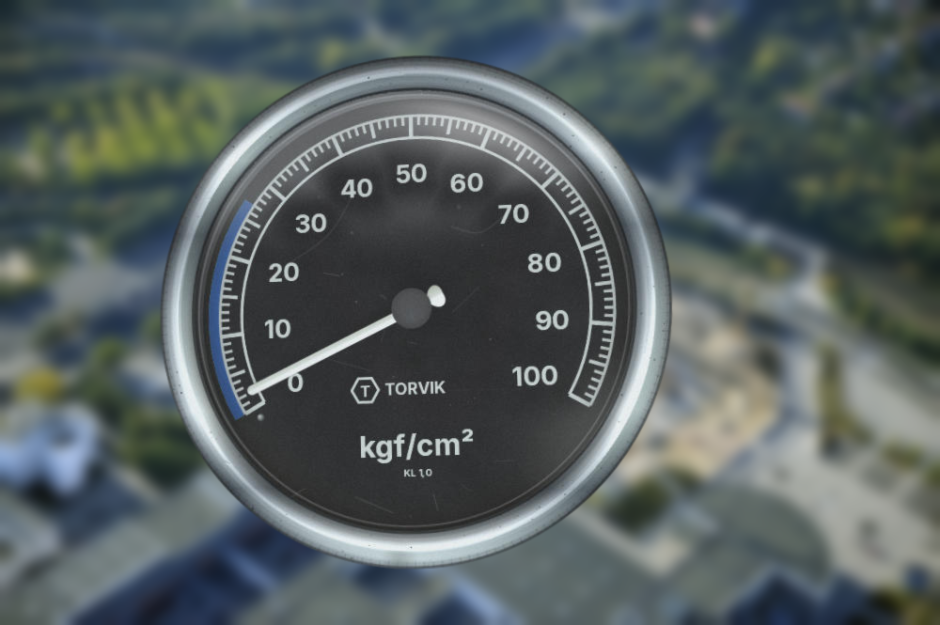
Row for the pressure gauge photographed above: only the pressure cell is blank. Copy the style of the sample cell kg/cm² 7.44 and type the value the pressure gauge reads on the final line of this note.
kg/cm² 2
